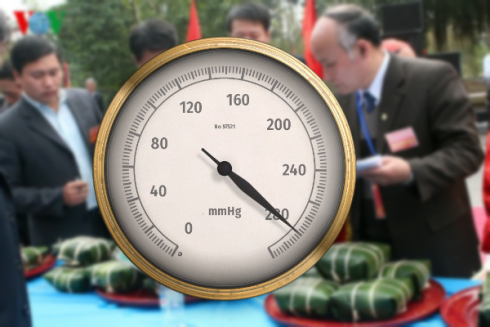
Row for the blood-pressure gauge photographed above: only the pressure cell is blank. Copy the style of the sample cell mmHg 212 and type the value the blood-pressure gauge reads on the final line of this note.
mmHg 280
